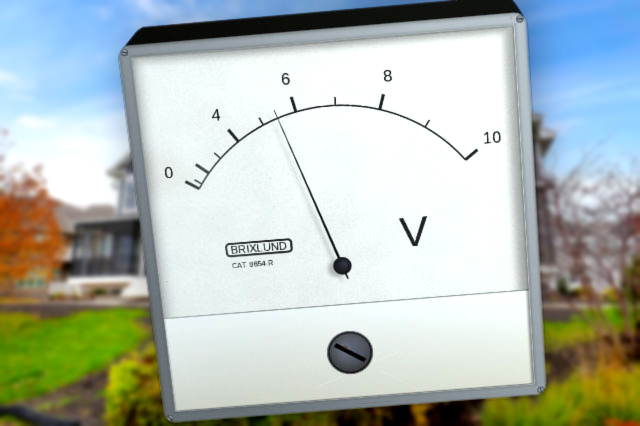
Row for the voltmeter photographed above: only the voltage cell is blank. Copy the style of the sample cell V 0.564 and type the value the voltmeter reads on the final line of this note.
V 5.5
